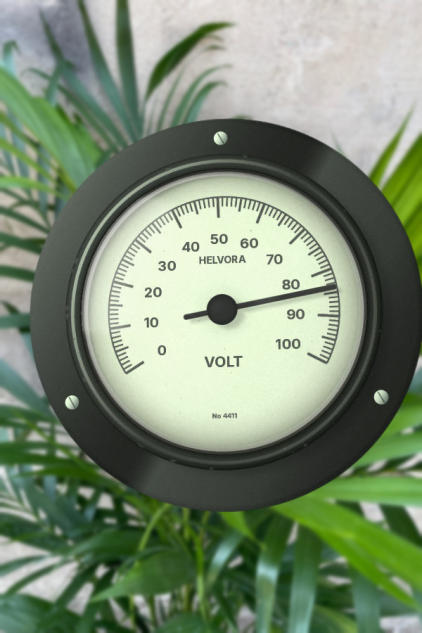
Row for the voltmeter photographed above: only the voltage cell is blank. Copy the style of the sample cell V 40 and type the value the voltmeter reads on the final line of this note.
V 84
